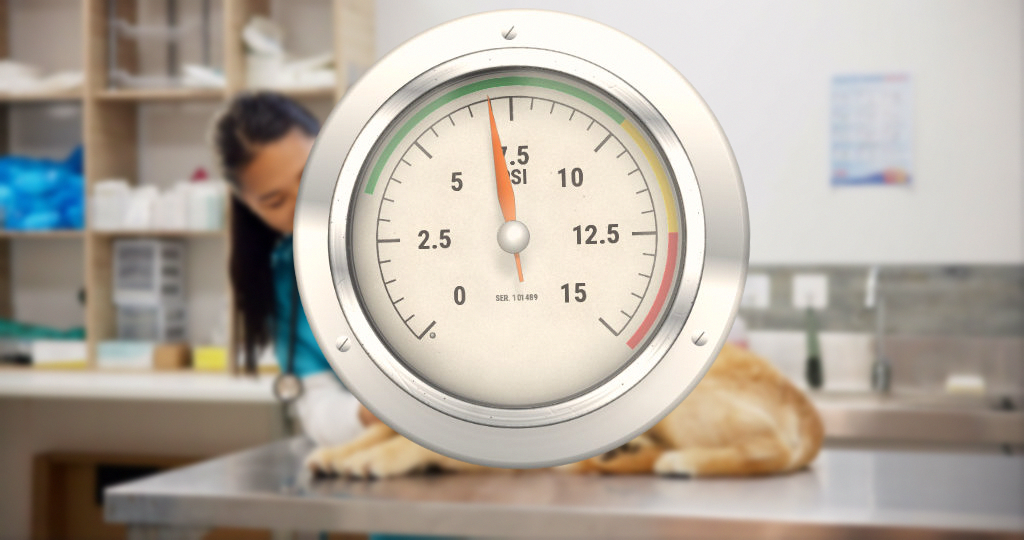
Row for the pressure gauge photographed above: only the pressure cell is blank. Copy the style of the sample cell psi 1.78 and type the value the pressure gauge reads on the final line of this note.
psi 7
